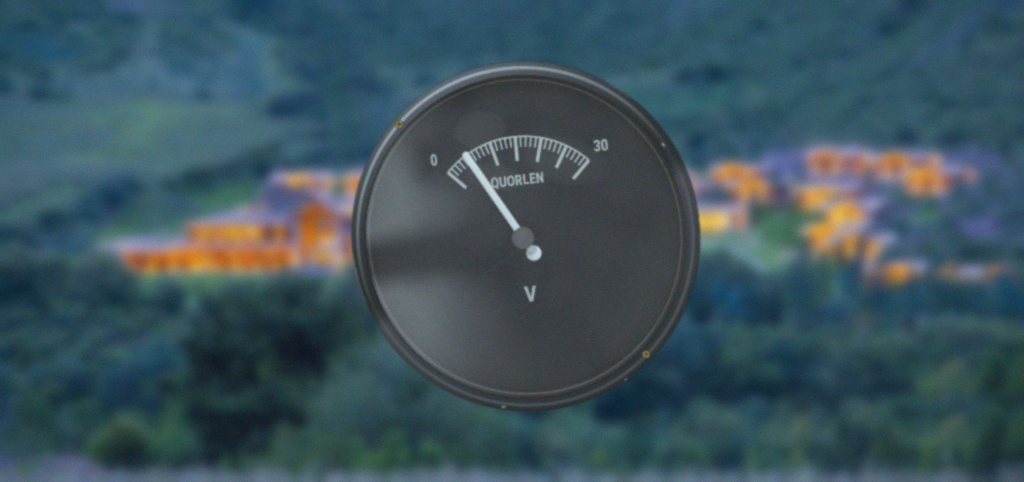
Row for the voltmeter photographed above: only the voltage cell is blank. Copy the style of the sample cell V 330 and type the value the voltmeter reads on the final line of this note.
V 5
